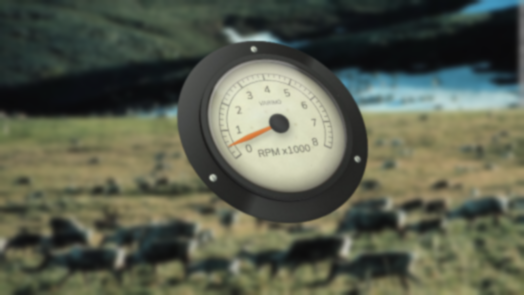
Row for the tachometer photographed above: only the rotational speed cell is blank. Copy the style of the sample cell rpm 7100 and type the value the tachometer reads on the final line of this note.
rpm 400
